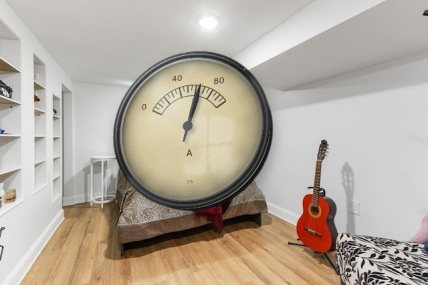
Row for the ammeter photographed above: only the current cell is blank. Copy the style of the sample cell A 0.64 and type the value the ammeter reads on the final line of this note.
A 65
